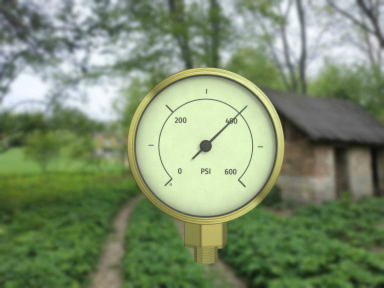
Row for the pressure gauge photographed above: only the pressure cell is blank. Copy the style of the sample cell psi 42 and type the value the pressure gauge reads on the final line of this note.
psi 400
